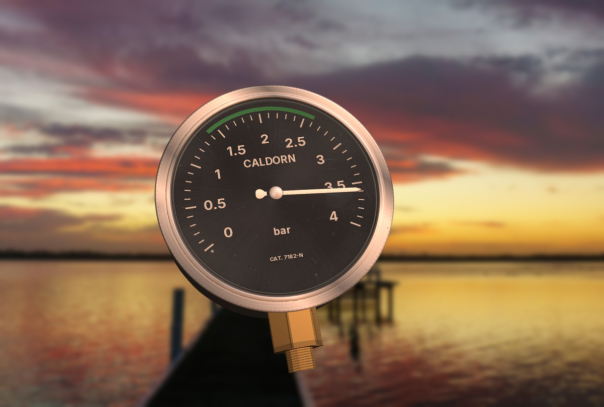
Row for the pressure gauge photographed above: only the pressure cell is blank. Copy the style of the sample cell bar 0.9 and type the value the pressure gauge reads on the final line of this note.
bar 3.6
